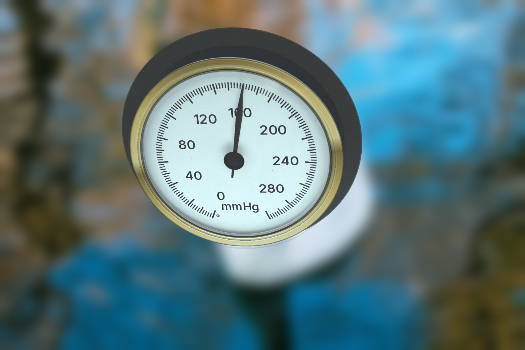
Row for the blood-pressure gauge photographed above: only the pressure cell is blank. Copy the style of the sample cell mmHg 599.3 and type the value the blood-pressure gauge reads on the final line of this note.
mmHg 160
